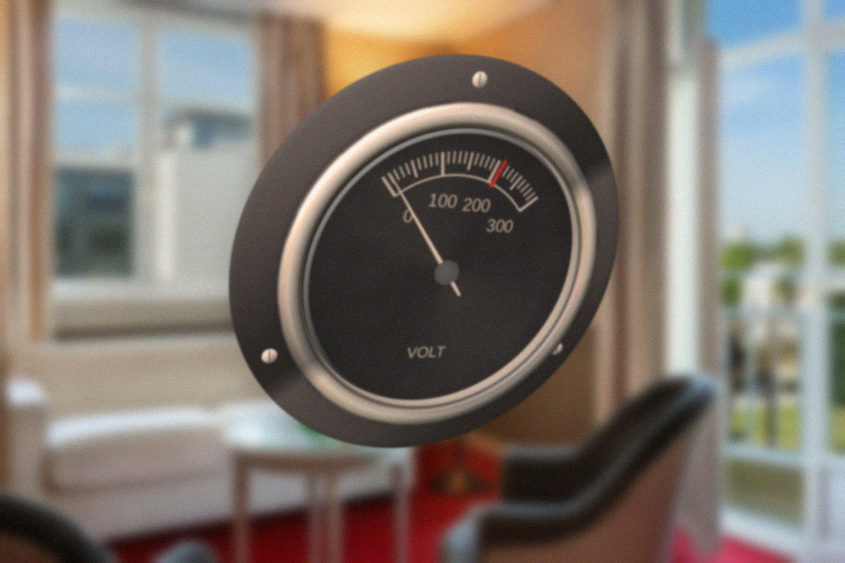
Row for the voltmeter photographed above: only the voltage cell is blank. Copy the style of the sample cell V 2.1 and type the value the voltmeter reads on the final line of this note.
V 10
